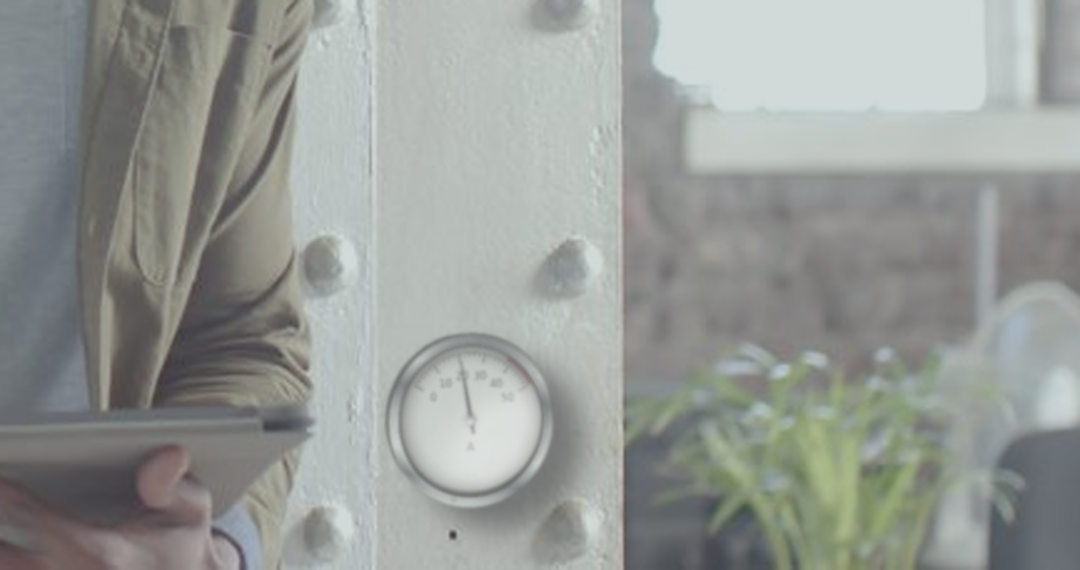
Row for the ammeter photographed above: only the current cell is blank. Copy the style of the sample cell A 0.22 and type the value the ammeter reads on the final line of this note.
A 20
